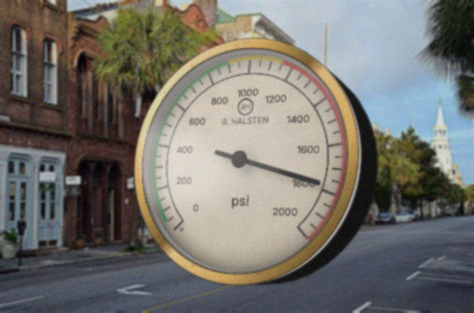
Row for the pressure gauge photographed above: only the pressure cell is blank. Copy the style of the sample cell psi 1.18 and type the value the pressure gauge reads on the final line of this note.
psi 1775
